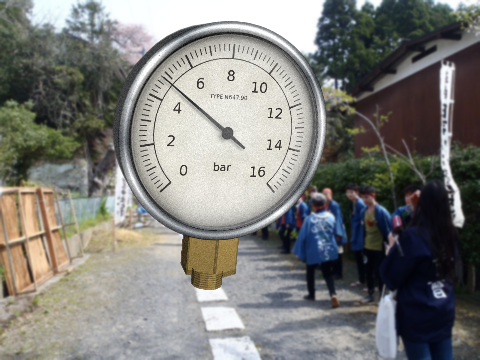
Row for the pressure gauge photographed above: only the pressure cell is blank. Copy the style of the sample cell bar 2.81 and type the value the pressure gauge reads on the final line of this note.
bar 4.8
